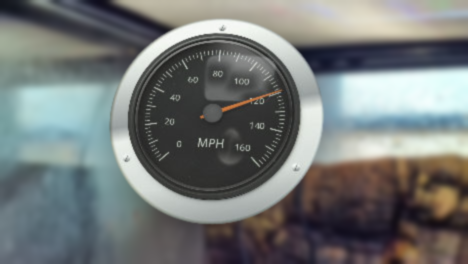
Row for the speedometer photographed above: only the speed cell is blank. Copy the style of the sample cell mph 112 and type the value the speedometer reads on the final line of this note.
mph 120
